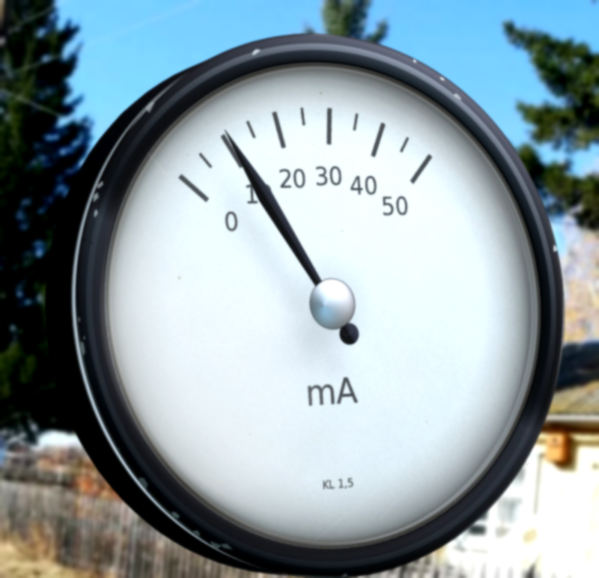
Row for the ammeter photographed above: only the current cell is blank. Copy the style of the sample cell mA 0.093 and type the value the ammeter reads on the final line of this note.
mA 10
